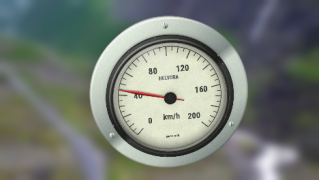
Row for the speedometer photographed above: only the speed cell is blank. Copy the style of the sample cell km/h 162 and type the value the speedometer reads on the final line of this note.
km/h 45
